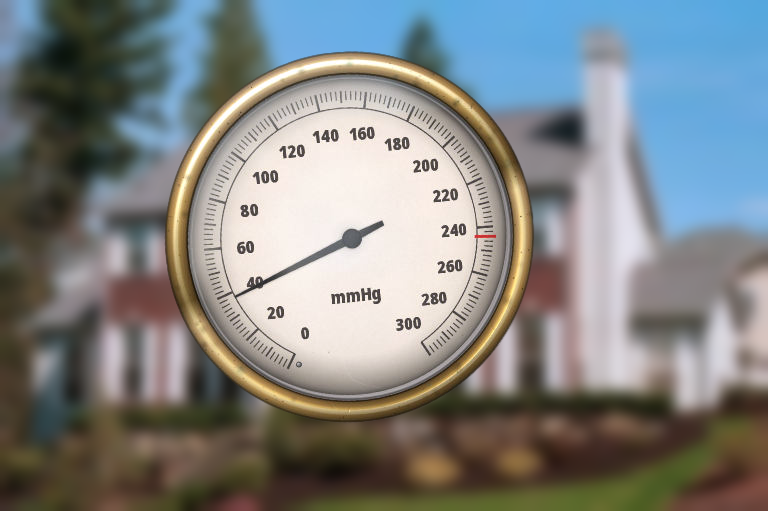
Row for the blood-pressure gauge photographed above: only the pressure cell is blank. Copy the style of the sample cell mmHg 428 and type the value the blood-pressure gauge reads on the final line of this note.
mmHg 38
